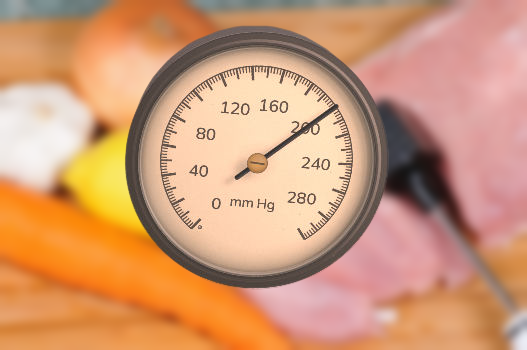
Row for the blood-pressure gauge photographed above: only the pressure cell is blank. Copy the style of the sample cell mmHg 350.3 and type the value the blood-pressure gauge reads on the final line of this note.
mmHg 200
